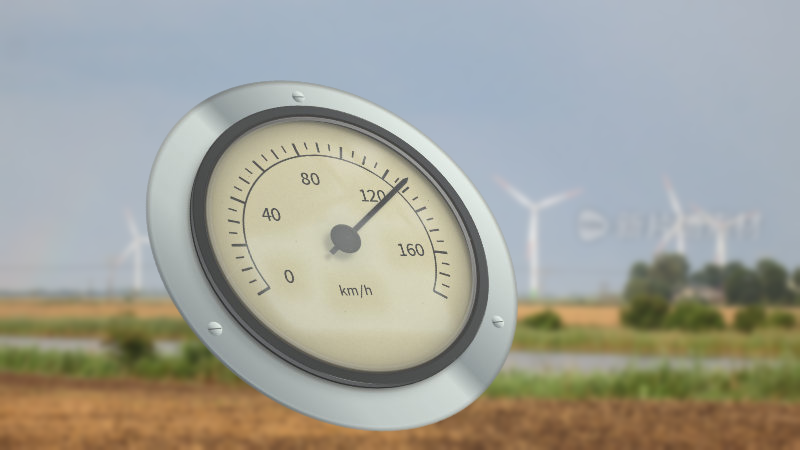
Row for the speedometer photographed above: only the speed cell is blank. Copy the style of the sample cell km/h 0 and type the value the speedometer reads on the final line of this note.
km/h 127.5
